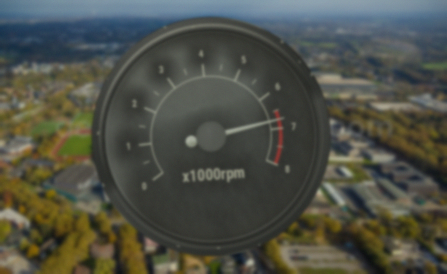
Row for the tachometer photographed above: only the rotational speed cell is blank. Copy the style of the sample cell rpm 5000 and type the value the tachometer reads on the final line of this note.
rpm 6750
